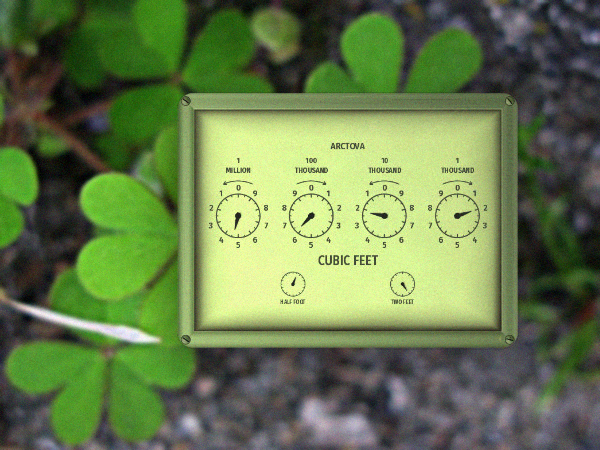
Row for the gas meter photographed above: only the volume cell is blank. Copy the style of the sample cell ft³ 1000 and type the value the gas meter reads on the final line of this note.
ft³ 462200
